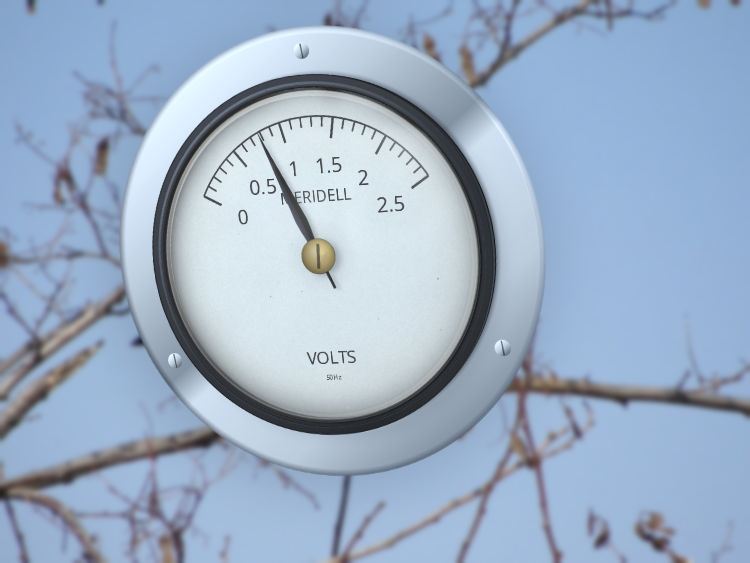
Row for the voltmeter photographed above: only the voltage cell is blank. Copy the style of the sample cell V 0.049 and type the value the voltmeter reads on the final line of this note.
V 0.8
